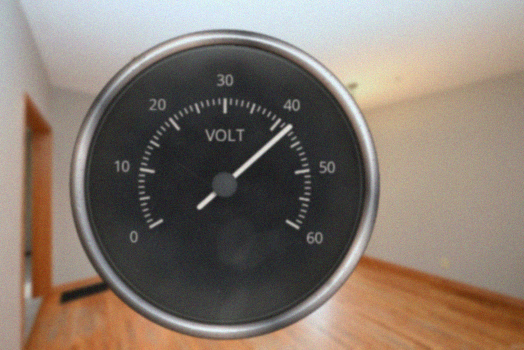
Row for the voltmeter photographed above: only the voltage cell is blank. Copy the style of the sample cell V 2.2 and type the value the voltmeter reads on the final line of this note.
V 42
